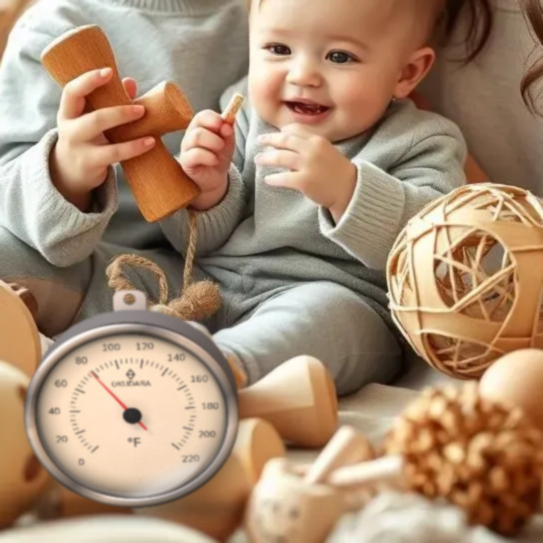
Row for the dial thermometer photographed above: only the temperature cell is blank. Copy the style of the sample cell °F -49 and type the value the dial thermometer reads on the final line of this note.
°F 80
